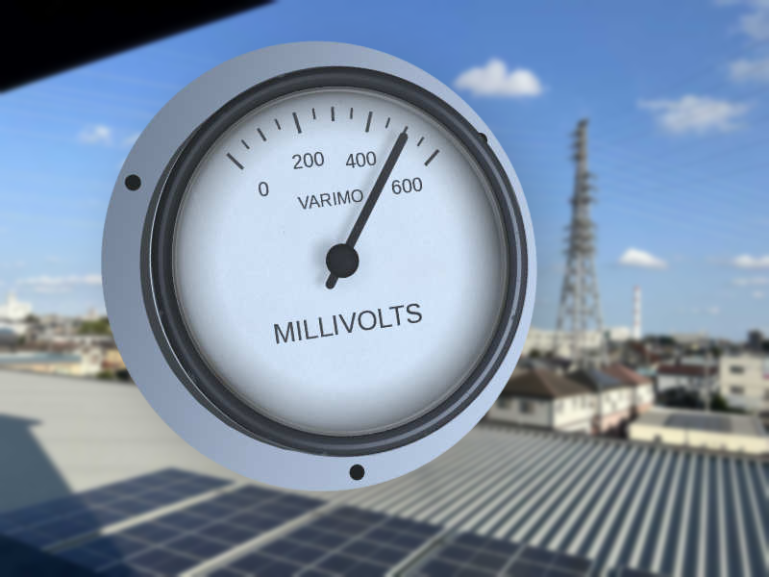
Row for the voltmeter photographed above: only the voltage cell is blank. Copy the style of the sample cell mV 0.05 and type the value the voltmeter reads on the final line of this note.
mV 500
